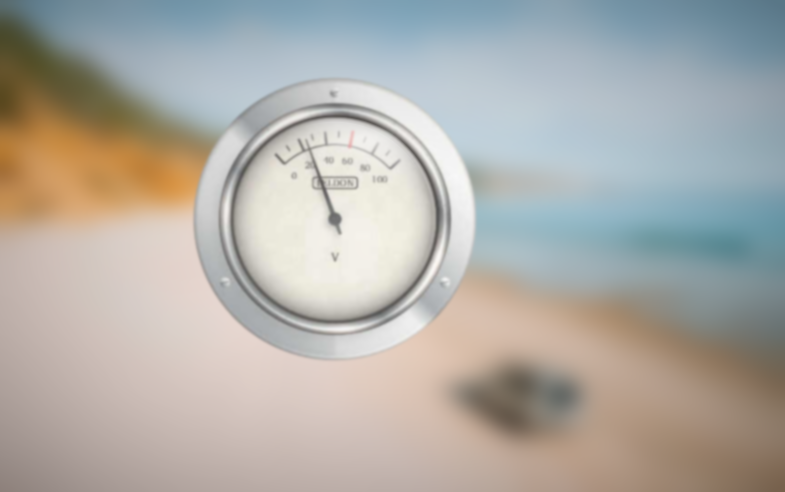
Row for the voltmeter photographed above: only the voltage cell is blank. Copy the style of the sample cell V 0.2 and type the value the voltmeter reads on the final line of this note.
V 25
